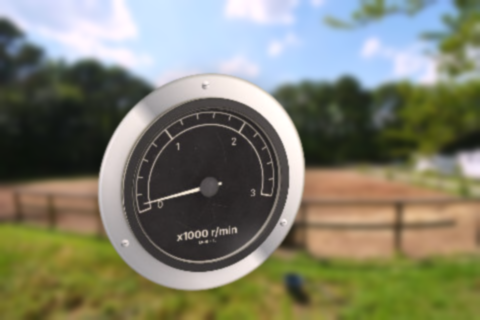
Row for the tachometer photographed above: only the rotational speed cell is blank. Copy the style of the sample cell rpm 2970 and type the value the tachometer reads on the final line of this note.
rpm 100
